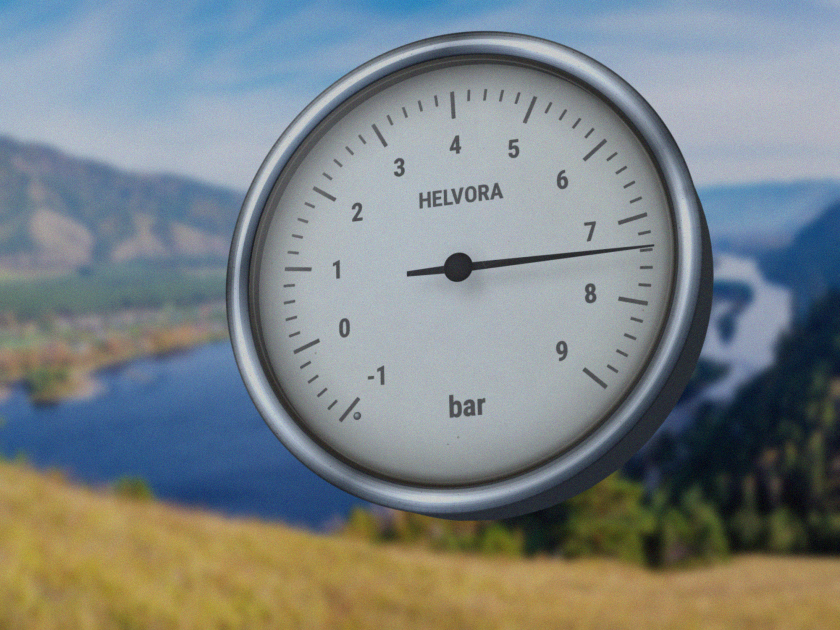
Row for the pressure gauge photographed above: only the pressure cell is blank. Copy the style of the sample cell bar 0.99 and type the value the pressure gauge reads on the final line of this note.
bar 7.4
